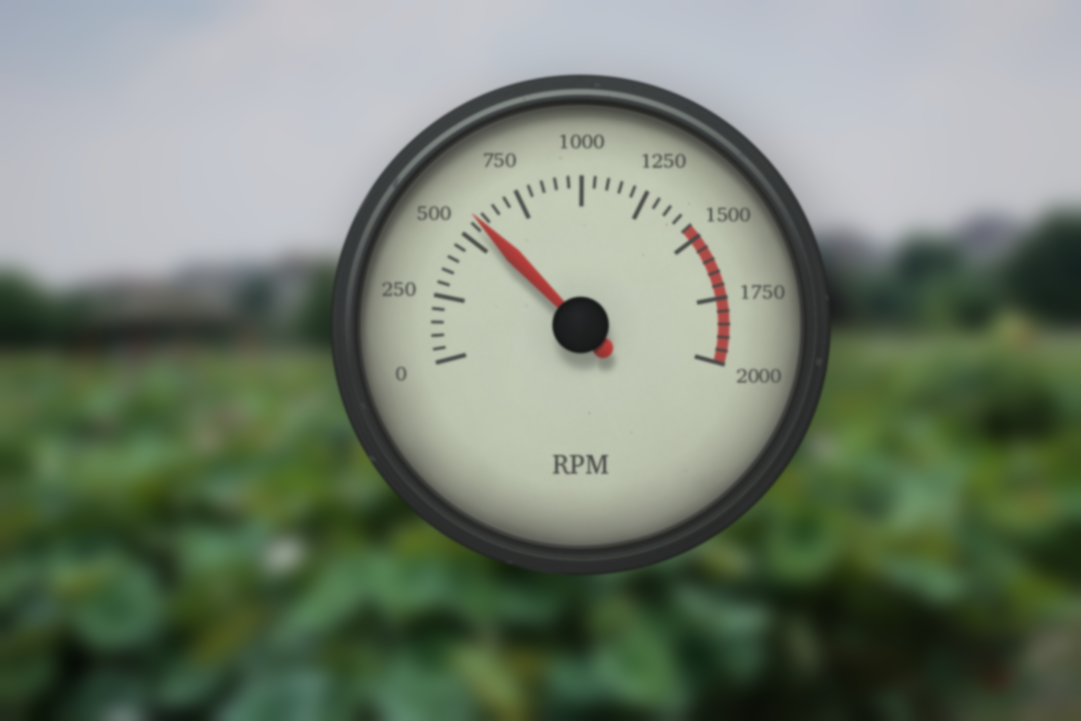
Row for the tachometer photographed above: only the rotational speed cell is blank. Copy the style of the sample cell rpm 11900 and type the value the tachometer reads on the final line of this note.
rpm 575
